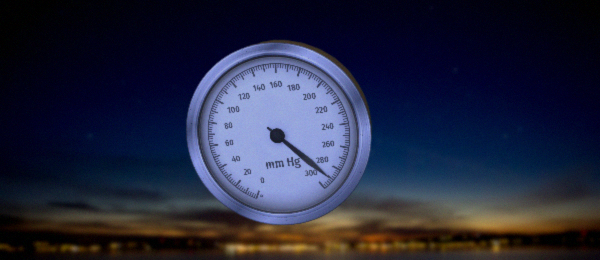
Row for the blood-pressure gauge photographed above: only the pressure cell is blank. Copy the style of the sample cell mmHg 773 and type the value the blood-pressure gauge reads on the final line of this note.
mmHg 290
